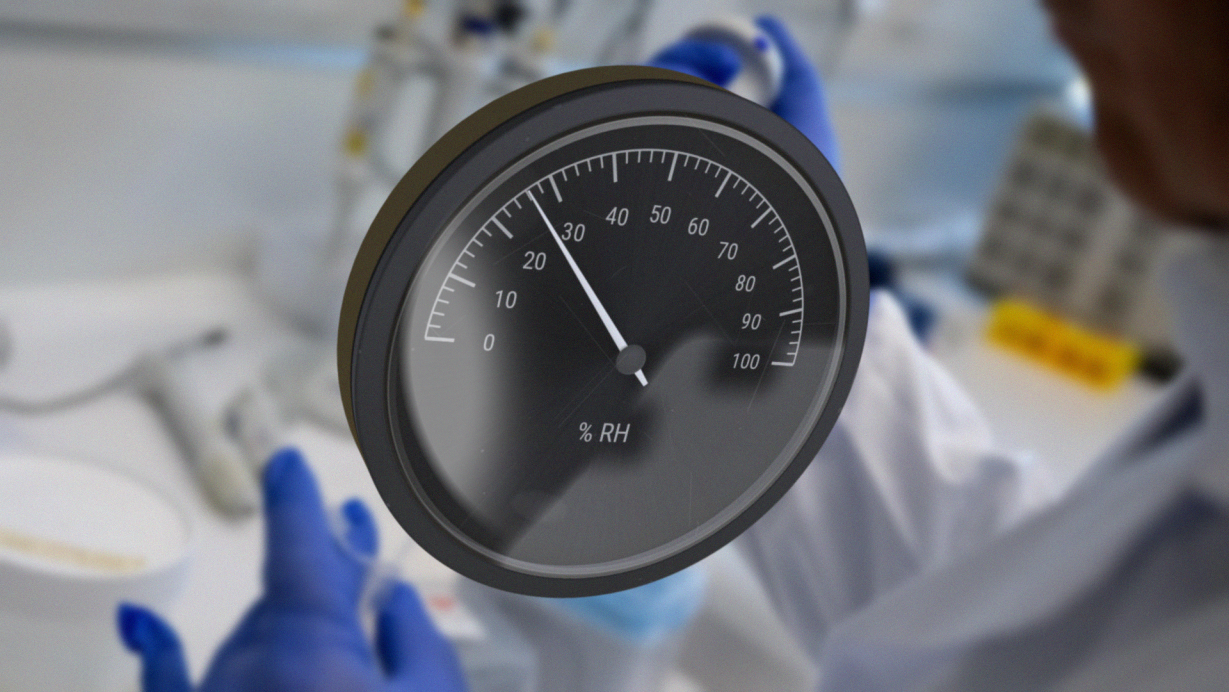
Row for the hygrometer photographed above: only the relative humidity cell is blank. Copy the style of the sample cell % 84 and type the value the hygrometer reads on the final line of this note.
% 26
